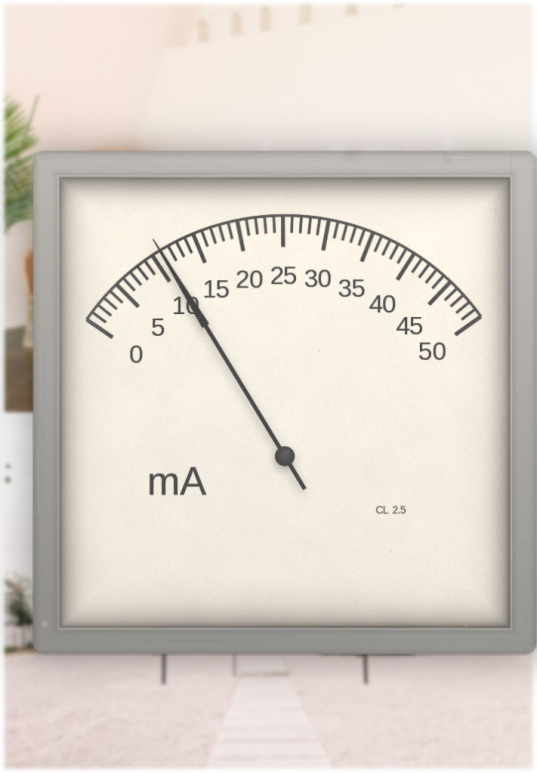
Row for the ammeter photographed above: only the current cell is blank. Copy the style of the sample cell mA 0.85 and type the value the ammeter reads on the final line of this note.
mA 11
